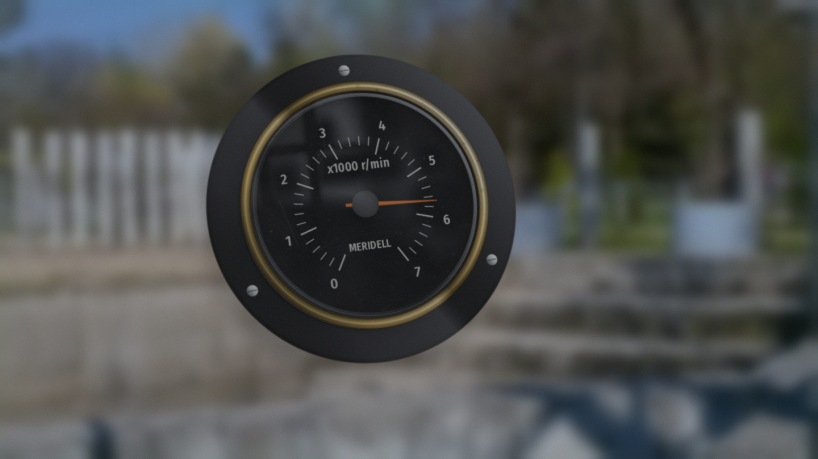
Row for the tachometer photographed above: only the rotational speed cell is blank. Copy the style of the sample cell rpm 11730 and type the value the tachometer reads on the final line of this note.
rpm 5700
